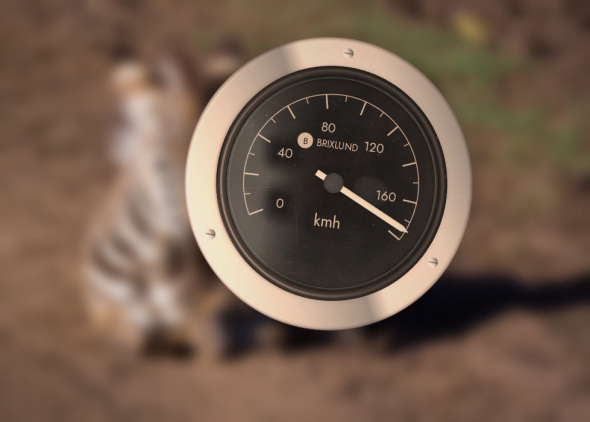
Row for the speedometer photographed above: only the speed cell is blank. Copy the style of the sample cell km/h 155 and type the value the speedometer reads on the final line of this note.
km/h 175
